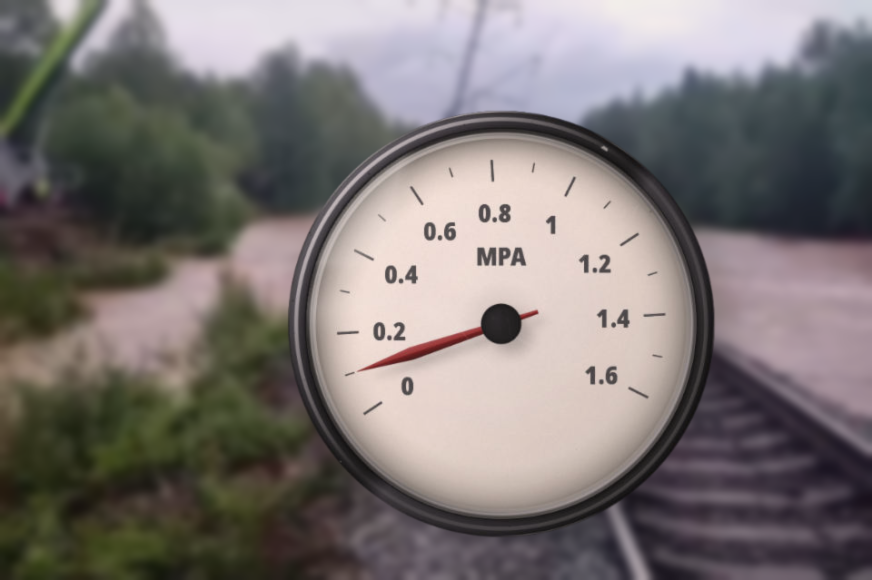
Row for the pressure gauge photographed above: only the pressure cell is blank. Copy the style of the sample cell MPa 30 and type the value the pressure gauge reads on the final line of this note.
MPa 0.1
